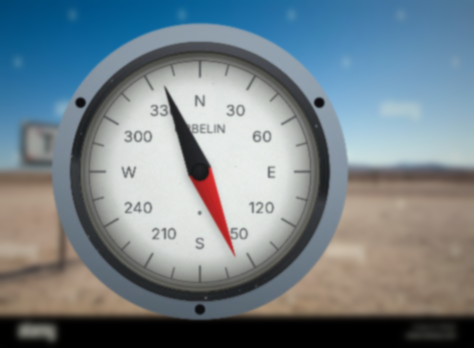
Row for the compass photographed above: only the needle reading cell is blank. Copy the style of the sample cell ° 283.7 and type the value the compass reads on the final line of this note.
° 157.5
